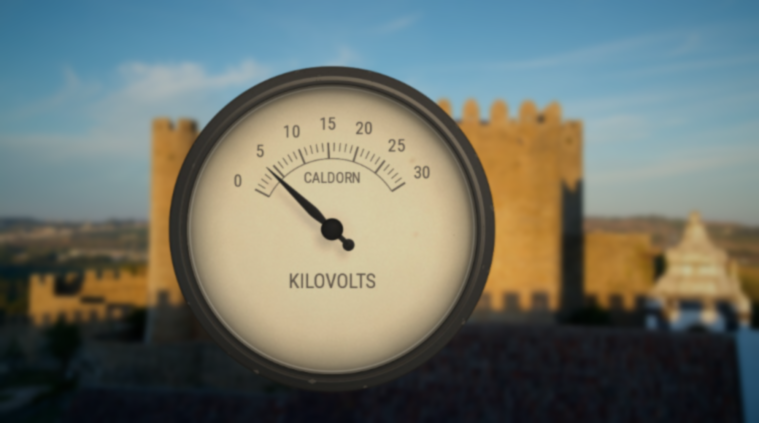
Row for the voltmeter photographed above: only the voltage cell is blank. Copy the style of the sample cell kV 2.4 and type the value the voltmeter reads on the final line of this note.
kV 4
